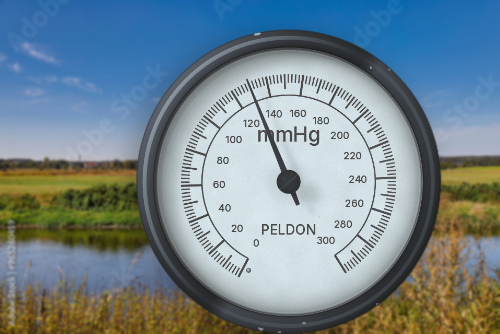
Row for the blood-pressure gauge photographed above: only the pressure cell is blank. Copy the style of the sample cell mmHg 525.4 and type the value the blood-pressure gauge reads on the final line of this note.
mmHg 130
